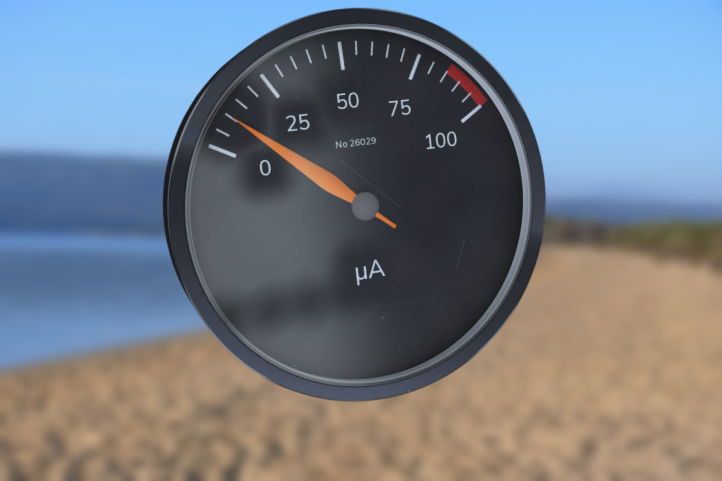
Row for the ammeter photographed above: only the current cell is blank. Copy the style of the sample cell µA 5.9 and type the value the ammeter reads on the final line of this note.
µA 10
